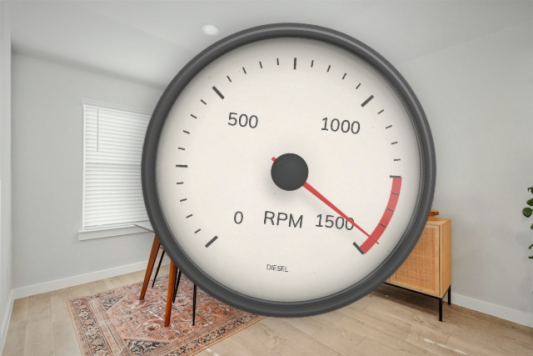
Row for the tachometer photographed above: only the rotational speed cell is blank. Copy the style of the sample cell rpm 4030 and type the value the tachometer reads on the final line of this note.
rpm 1450
